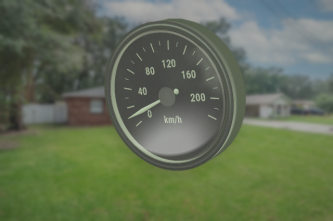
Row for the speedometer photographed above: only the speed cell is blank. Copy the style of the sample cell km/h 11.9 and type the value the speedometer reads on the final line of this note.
km/h 10
